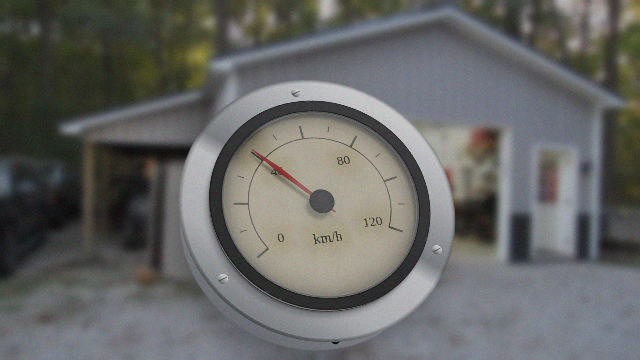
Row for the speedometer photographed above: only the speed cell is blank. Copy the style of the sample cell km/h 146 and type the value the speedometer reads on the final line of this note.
km/h 40
